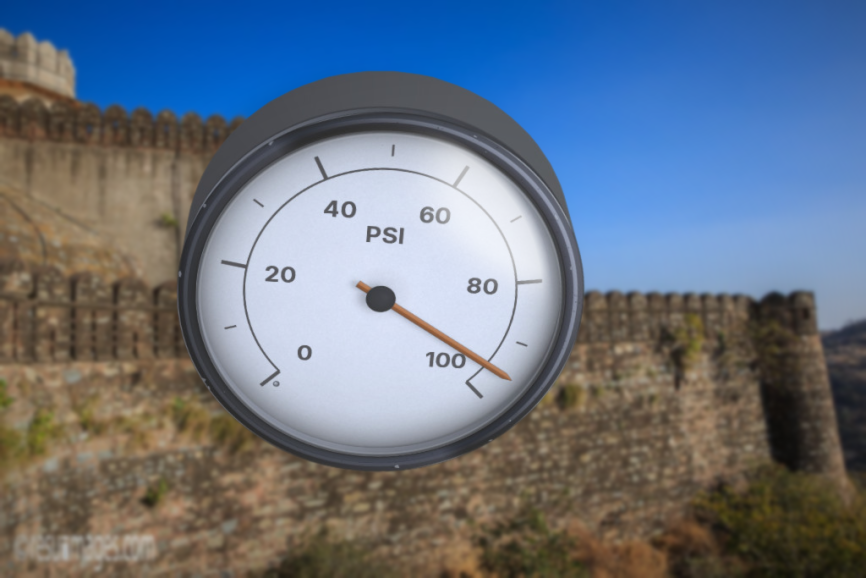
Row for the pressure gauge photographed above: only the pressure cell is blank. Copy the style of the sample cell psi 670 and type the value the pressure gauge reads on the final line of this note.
psi 95
